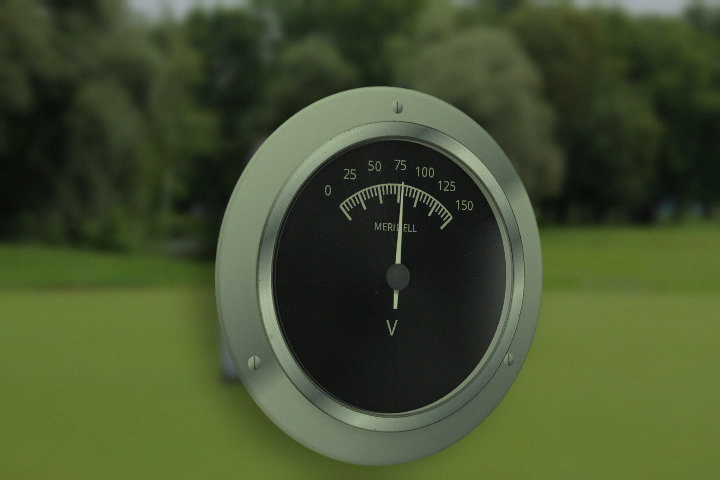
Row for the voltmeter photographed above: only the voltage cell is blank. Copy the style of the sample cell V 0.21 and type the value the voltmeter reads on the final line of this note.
V 75
